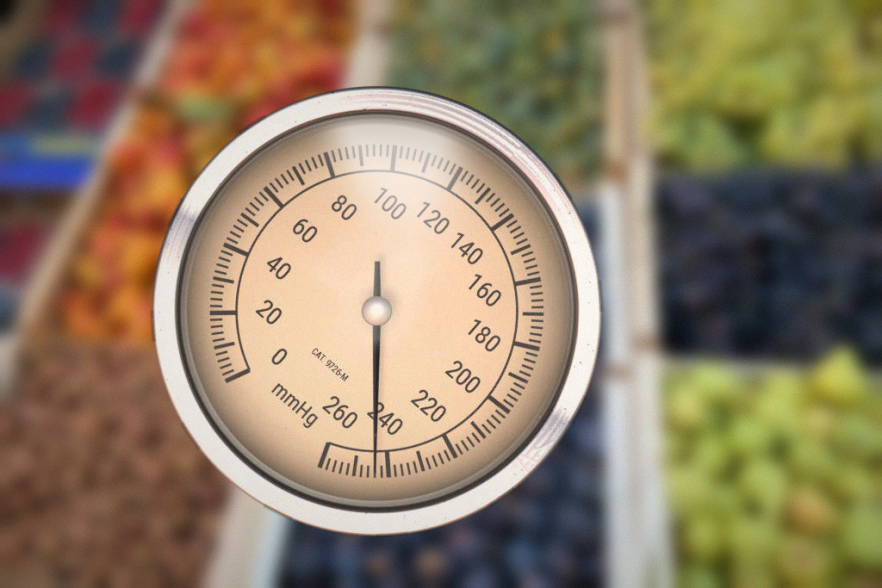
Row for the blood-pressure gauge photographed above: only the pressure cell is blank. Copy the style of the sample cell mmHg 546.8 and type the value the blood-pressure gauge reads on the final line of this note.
mmHg 244
